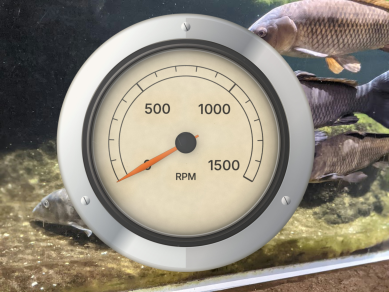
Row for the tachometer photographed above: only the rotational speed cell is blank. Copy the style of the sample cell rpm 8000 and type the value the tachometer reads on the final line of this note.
rpm 0
